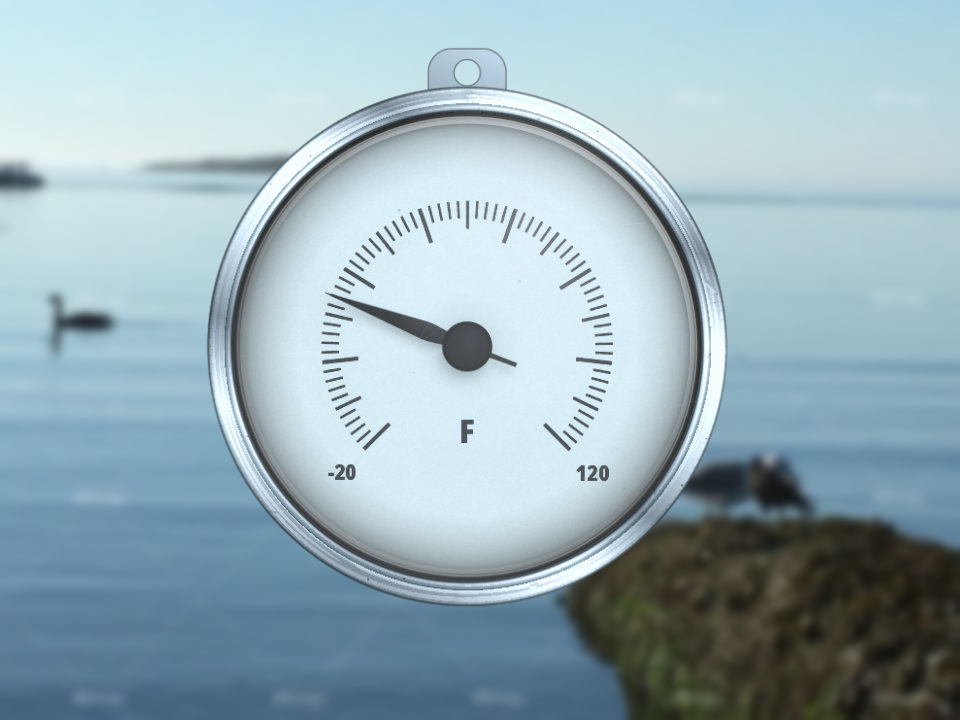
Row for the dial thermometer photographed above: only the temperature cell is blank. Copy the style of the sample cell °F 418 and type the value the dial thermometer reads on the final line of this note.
°F 14
